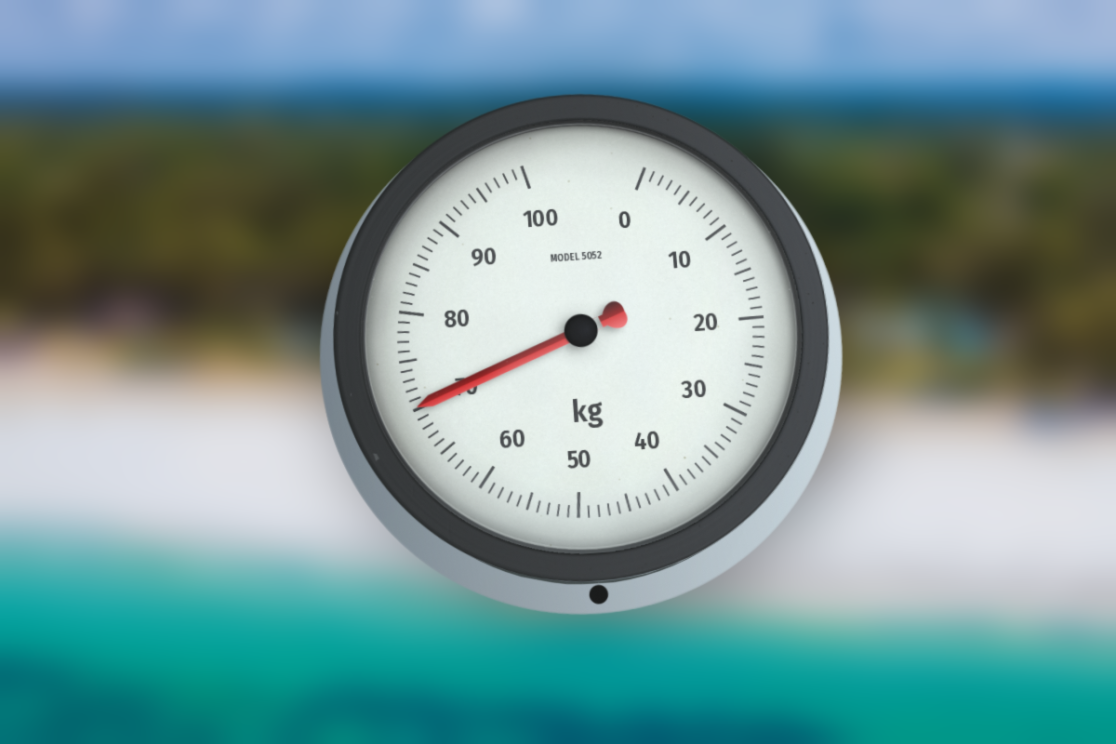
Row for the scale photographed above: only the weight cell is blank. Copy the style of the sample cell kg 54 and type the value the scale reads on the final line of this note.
kg 70
